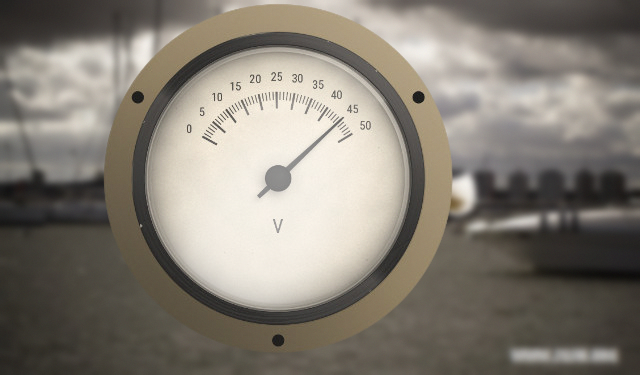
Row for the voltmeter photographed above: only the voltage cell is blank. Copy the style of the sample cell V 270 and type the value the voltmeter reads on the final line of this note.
V 45
